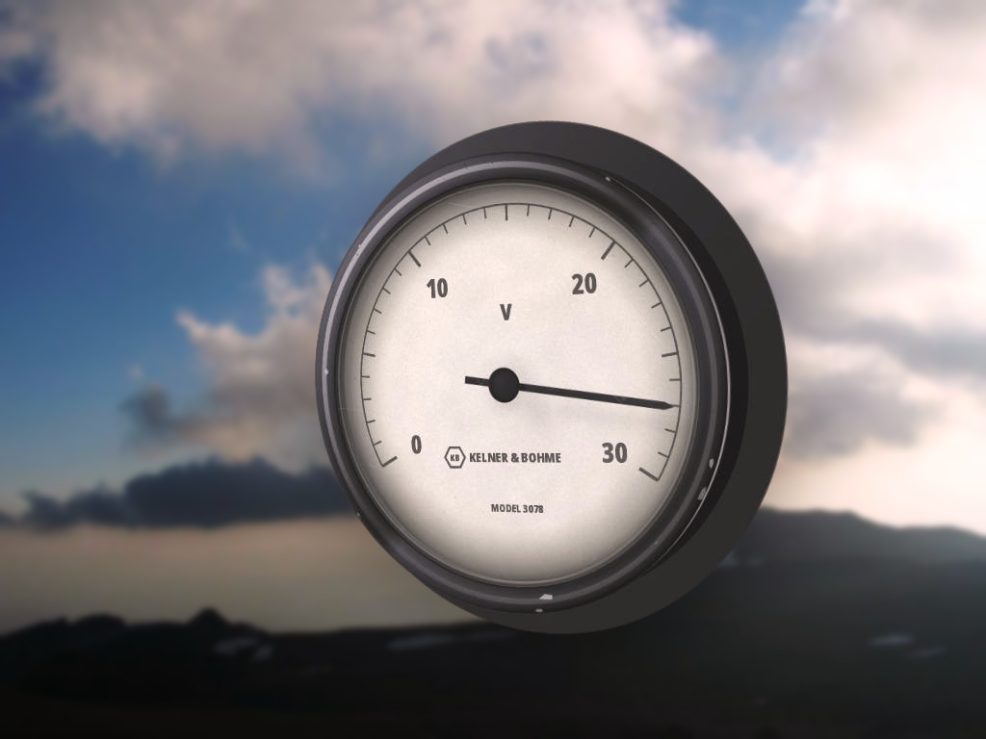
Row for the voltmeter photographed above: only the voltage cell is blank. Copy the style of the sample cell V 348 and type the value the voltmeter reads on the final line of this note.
V 27
